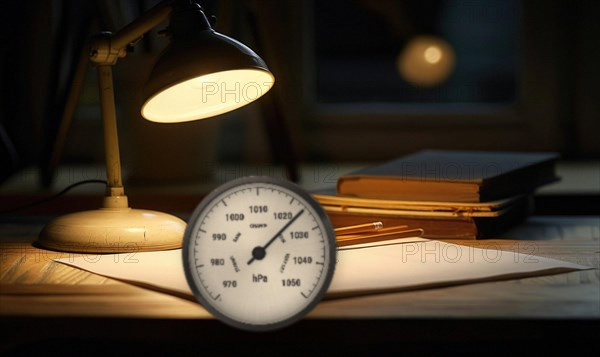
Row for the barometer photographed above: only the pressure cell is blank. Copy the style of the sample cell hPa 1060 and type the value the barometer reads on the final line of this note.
hPa 1024
